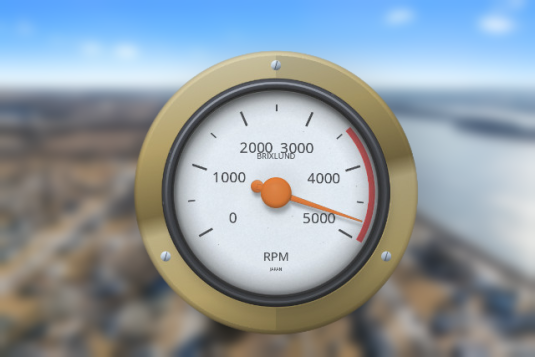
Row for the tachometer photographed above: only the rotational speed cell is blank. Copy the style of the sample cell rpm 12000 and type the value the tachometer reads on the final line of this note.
rpm 4750
